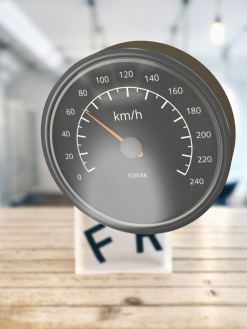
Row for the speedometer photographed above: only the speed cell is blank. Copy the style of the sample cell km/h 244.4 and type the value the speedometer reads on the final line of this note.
km/h 70
